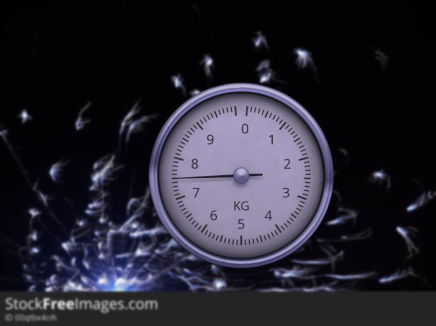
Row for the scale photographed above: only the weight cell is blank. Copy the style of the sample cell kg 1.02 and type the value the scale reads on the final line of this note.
kg 7.5
